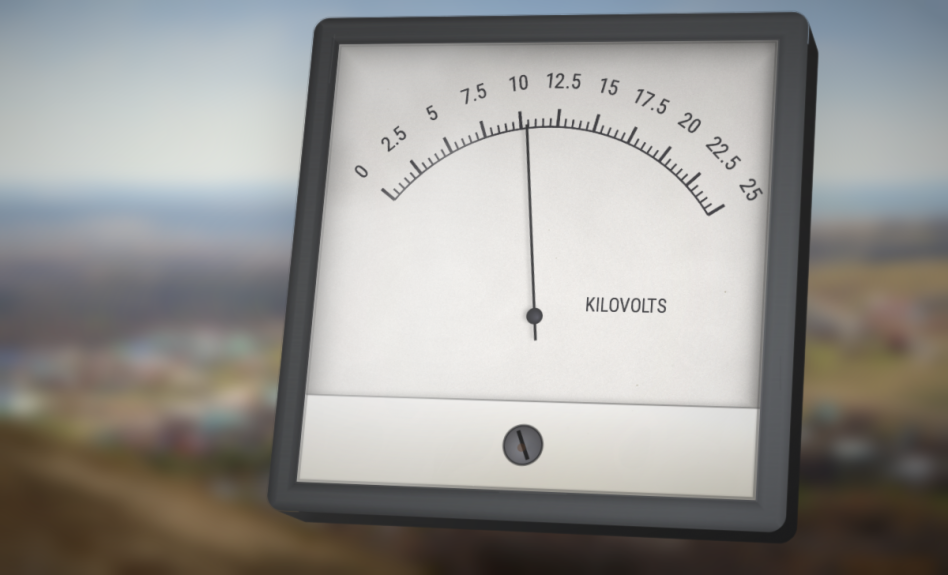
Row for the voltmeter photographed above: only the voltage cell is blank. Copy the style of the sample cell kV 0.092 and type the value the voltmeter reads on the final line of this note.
kV 10.5
